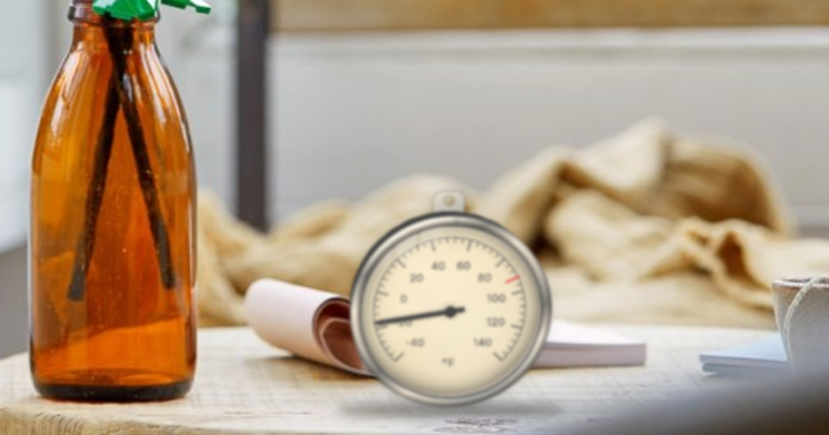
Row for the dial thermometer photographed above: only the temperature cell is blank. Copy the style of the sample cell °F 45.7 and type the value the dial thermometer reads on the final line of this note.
°F -16
